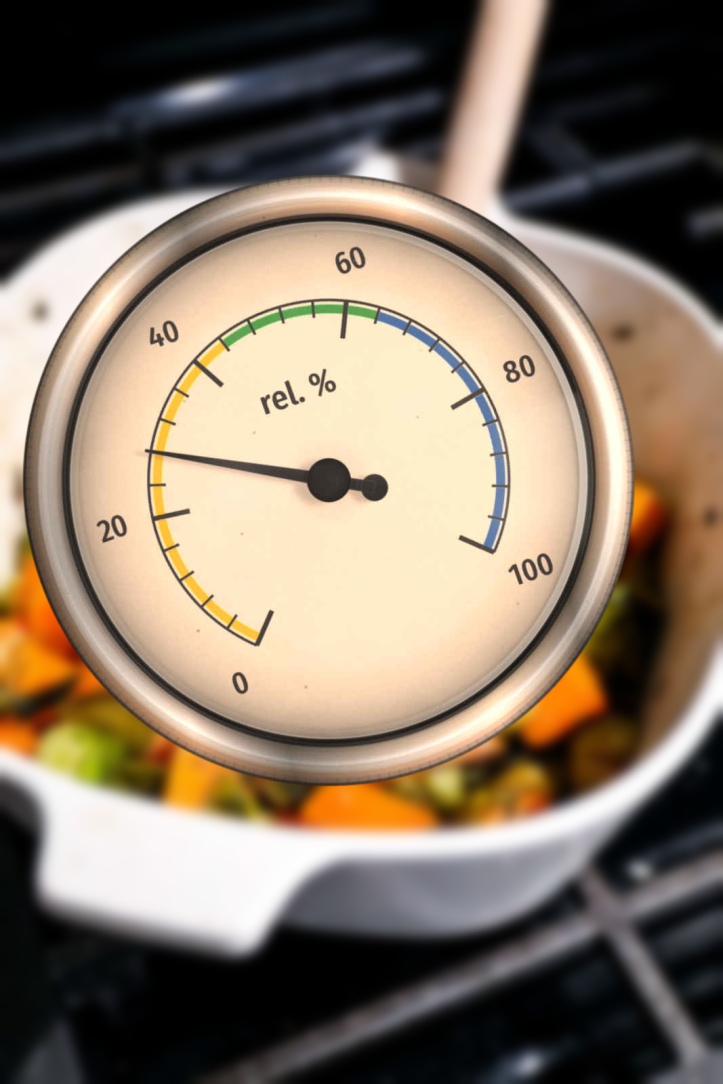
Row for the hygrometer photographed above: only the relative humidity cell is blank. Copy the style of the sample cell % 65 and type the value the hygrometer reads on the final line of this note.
% 28
